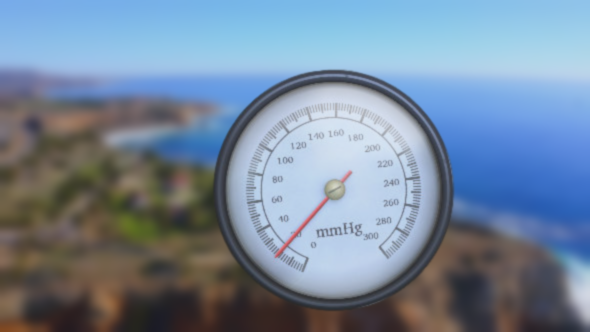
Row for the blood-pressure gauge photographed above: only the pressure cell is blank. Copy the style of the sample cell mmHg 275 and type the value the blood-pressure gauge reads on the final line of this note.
mmHg 20
